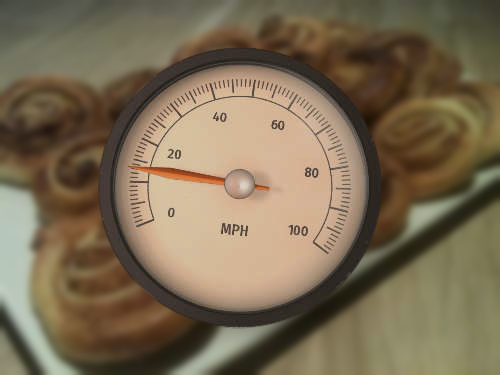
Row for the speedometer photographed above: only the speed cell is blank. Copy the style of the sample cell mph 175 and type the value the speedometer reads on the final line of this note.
mph 13
